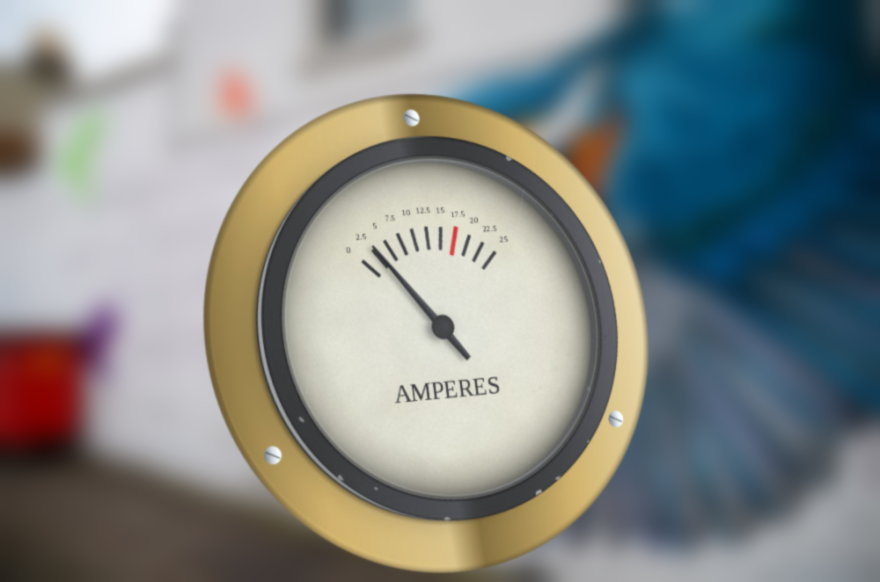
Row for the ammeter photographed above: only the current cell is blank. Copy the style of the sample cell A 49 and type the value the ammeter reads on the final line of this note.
A 2.5
